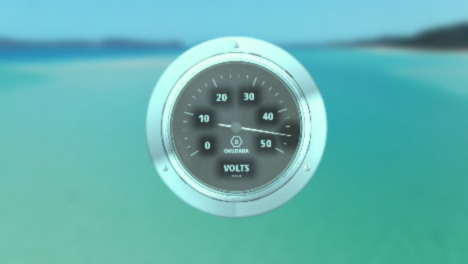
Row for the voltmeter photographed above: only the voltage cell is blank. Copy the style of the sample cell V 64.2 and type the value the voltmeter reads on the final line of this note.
V 46
